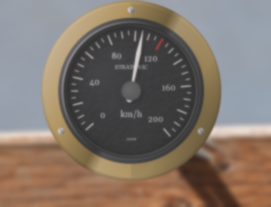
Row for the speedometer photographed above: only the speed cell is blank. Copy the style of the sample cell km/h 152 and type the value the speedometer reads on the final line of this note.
km/h 105
